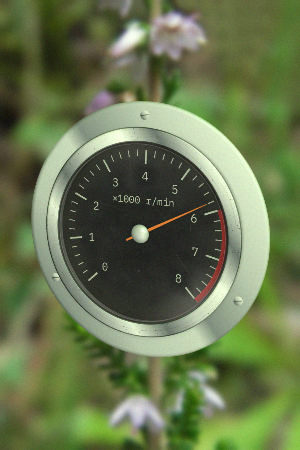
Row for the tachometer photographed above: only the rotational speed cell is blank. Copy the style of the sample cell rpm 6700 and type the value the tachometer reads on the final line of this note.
rpm 5800
